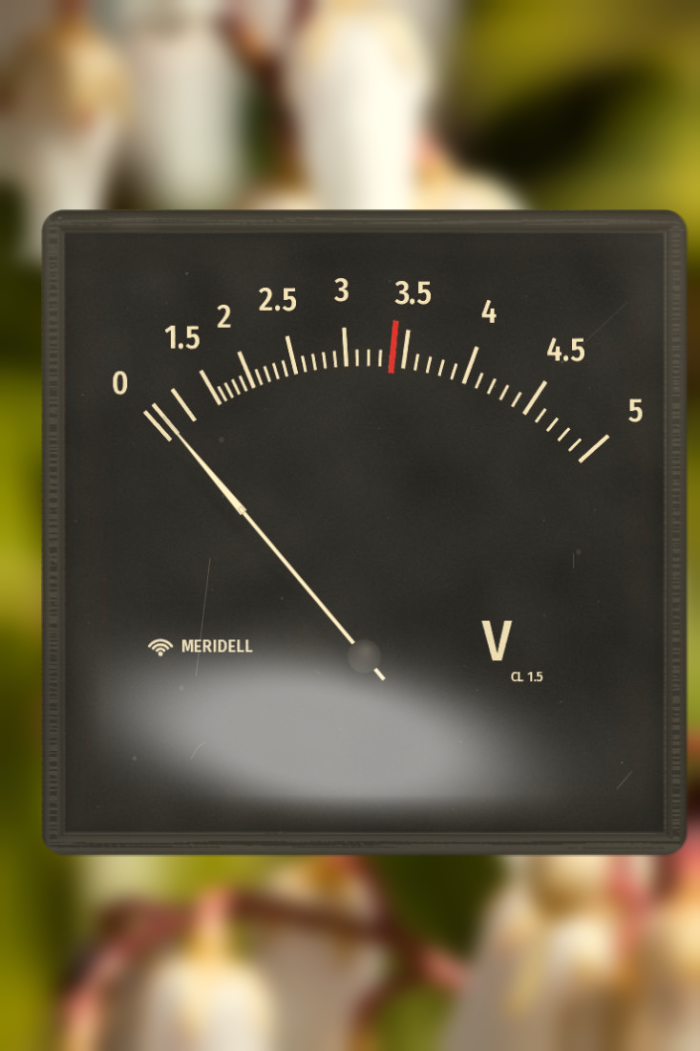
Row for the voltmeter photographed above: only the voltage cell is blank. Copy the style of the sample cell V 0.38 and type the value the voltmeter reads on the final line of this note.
V 0.5
